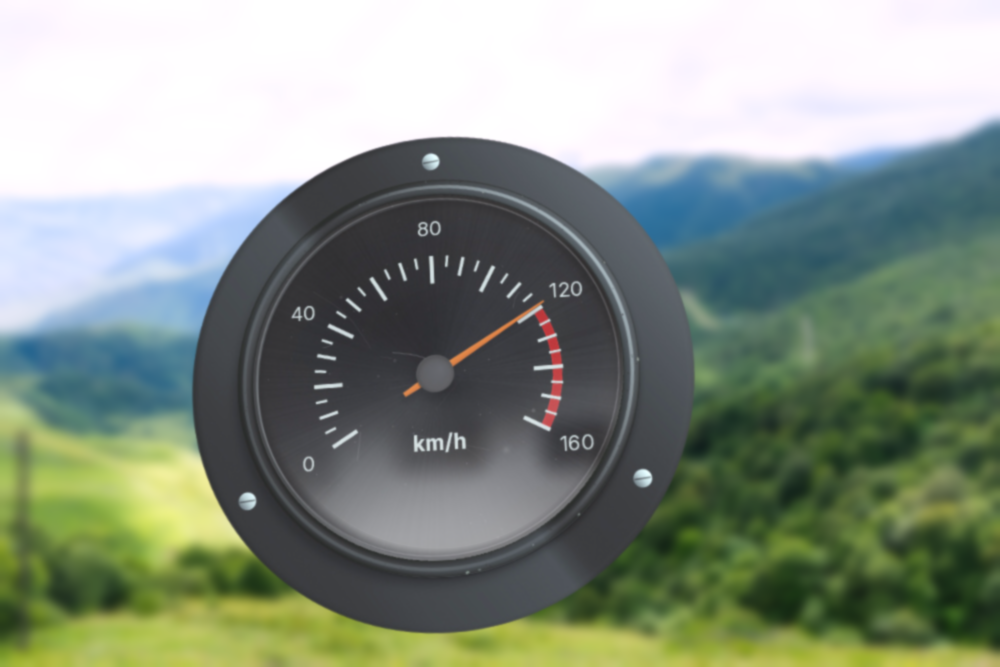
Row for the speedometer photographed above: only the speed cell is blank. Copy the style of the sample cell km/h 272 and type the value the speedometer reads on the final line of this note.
km/h 120
